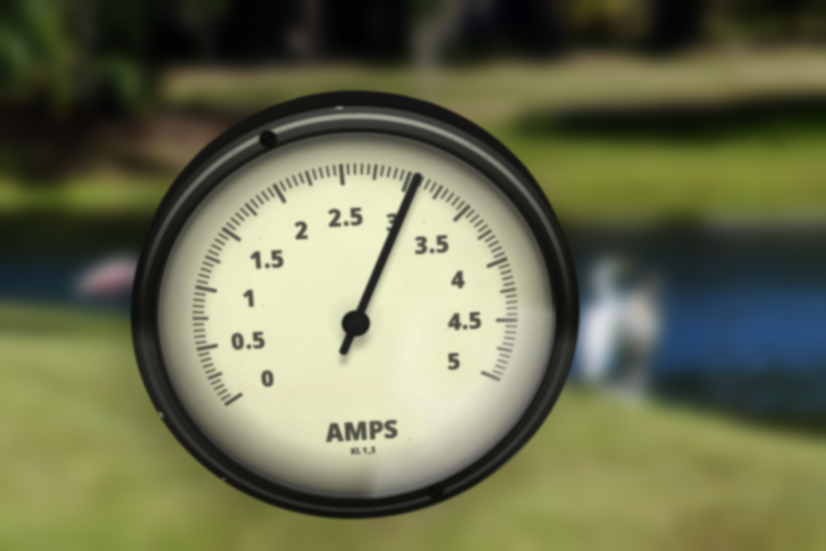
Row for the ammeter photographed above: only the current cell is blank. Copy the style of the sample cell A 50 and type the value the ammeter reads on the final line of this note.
A 3.05
